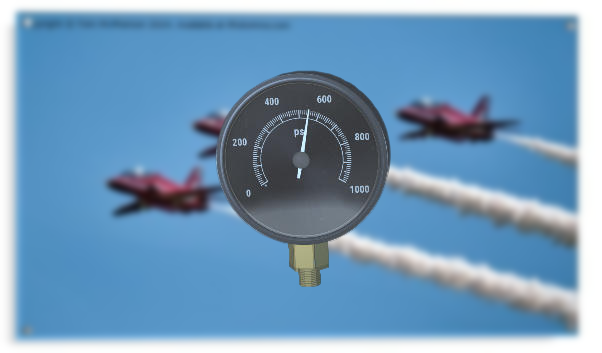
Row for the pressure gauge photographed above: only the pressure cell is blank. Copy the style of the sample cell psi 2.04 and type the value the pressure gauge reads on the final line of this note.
psi 550
